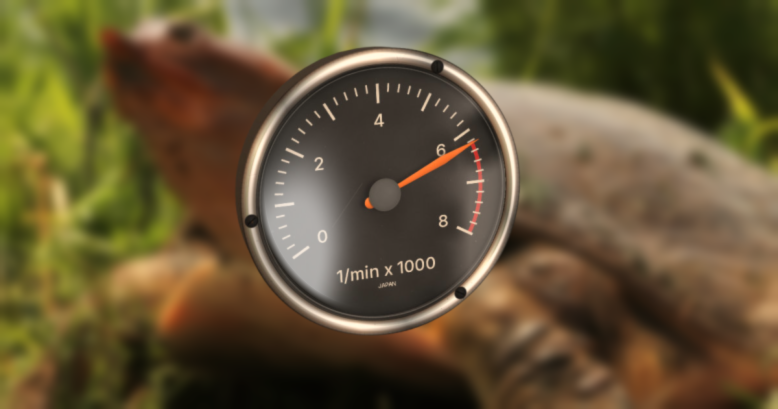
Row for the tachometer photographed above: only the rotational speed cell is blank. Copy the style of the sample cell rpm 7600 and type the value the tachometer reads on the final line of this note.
rpm 6200
